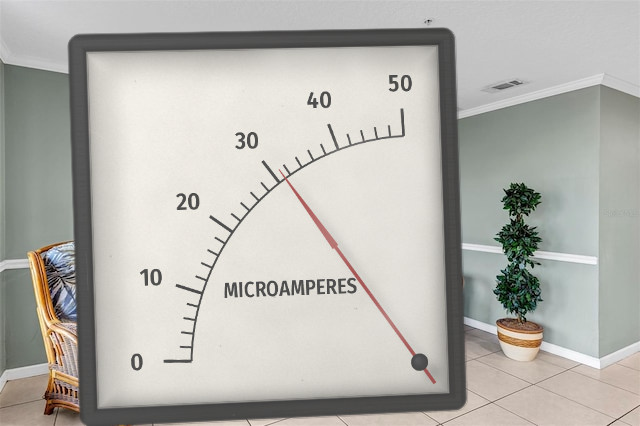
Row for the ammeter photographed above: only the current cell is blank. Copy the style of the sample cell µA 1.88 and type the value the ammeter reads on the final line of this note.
µA 31
